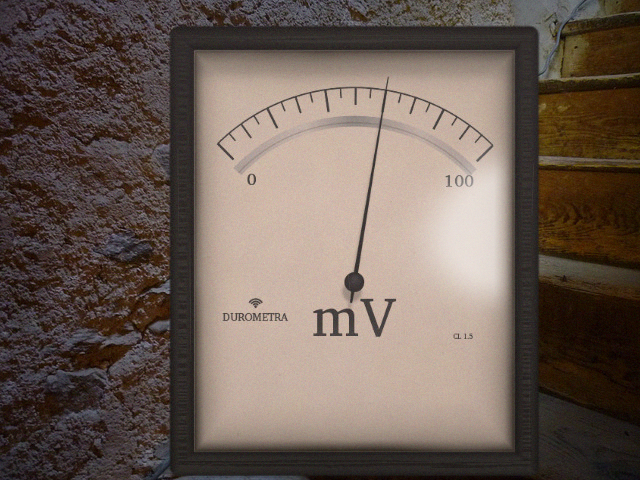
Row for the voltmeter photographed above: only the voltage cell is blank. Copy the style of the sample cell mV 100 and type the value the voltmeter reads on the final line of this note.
mV 60
